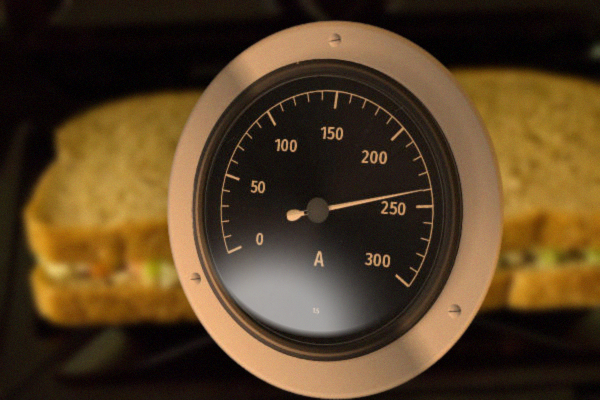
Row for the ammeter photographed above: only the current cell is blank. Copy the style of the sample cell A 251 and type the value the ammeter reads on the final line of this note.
A 240
